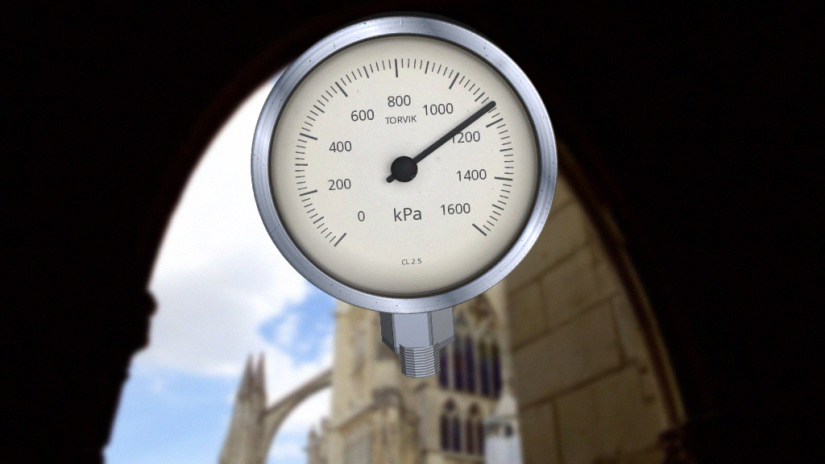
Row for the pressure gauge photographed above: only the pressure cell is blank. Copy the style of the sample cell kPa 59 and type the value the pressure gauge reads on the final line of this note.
kPa 1140
